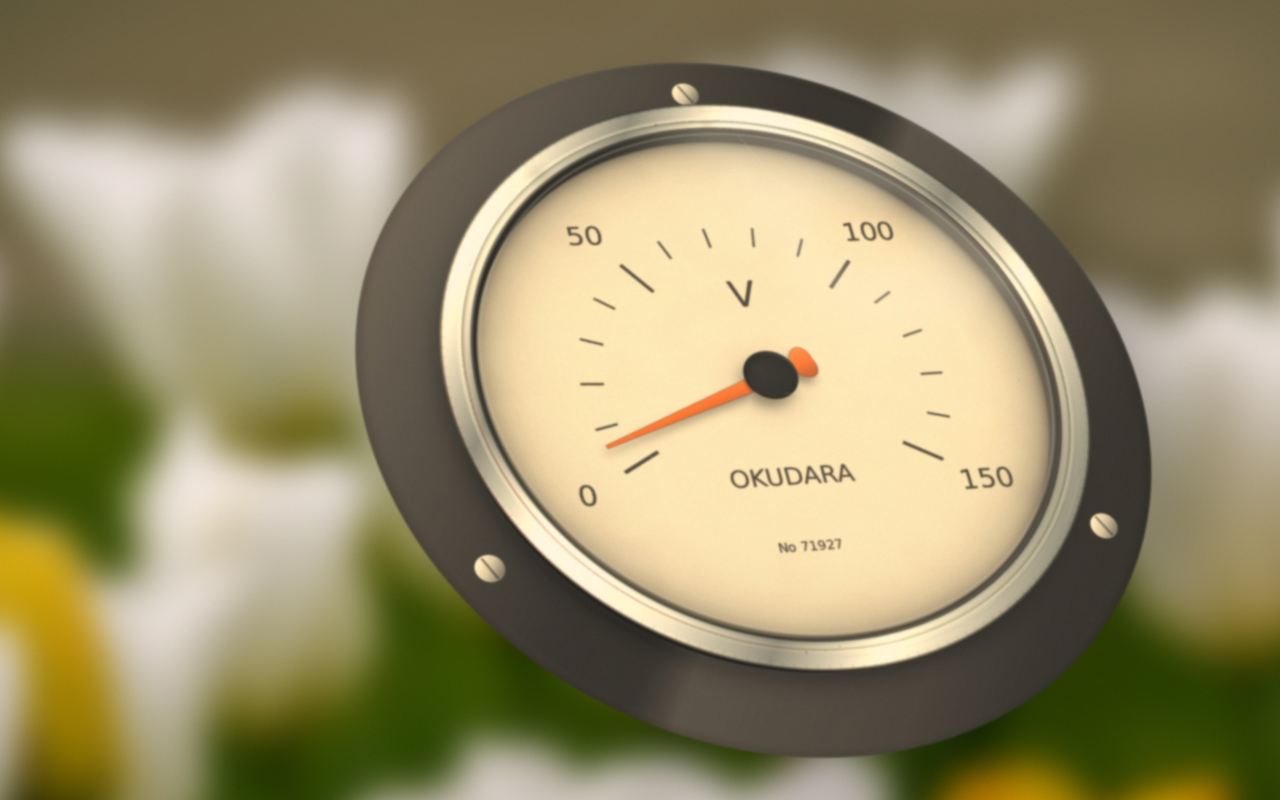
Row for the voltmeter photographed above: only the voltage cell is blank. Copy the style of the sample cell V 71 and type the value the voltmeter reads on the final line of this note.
V 5
